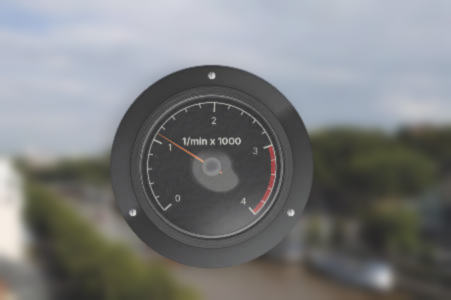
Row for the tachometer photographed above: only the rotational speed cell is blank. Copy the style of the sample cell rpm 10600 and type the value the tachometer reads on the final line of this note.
rpm 1100
